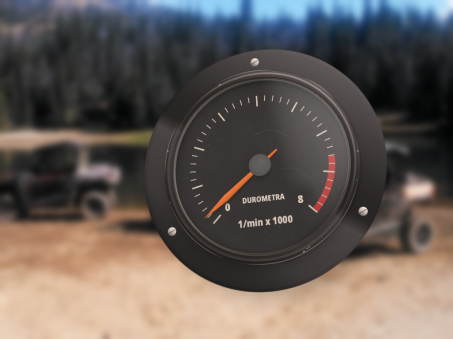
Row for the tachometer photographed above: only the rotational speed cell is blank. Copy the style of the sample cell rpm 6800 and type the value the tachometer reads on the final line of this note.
rpm 200
